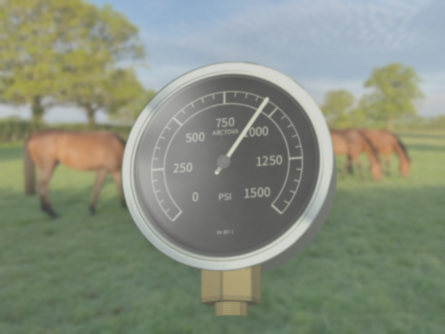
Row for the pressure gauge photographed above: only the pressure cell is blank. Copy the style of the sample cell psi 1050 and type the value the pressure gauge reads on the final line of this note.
psi 950
